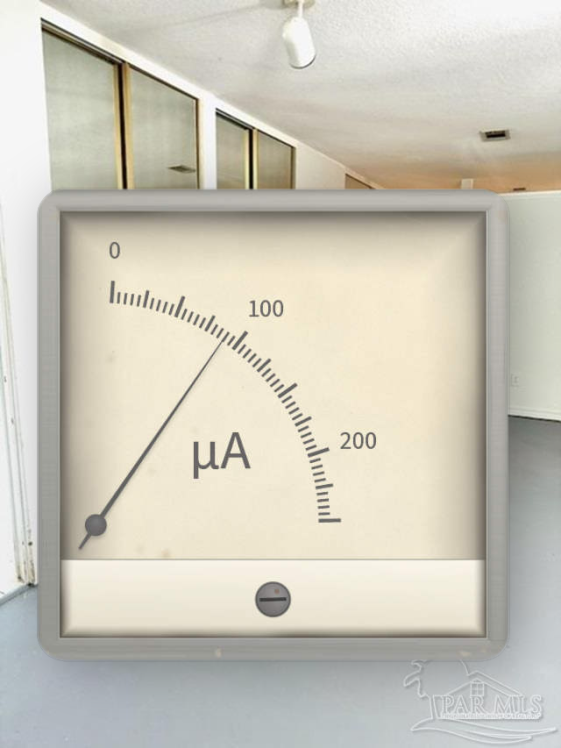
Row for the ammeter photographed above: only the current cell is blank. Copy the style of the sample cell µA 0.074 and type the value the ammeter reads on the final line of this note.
µA 90
